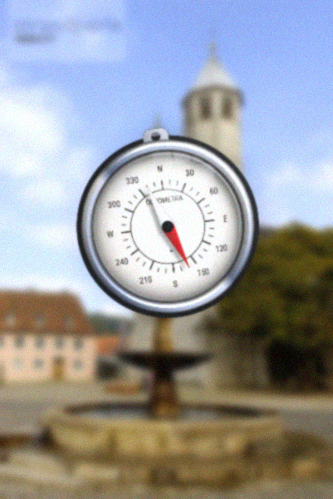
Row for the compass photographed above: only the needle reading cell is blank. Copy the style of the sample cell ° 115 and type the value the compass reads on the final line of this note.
° 160
